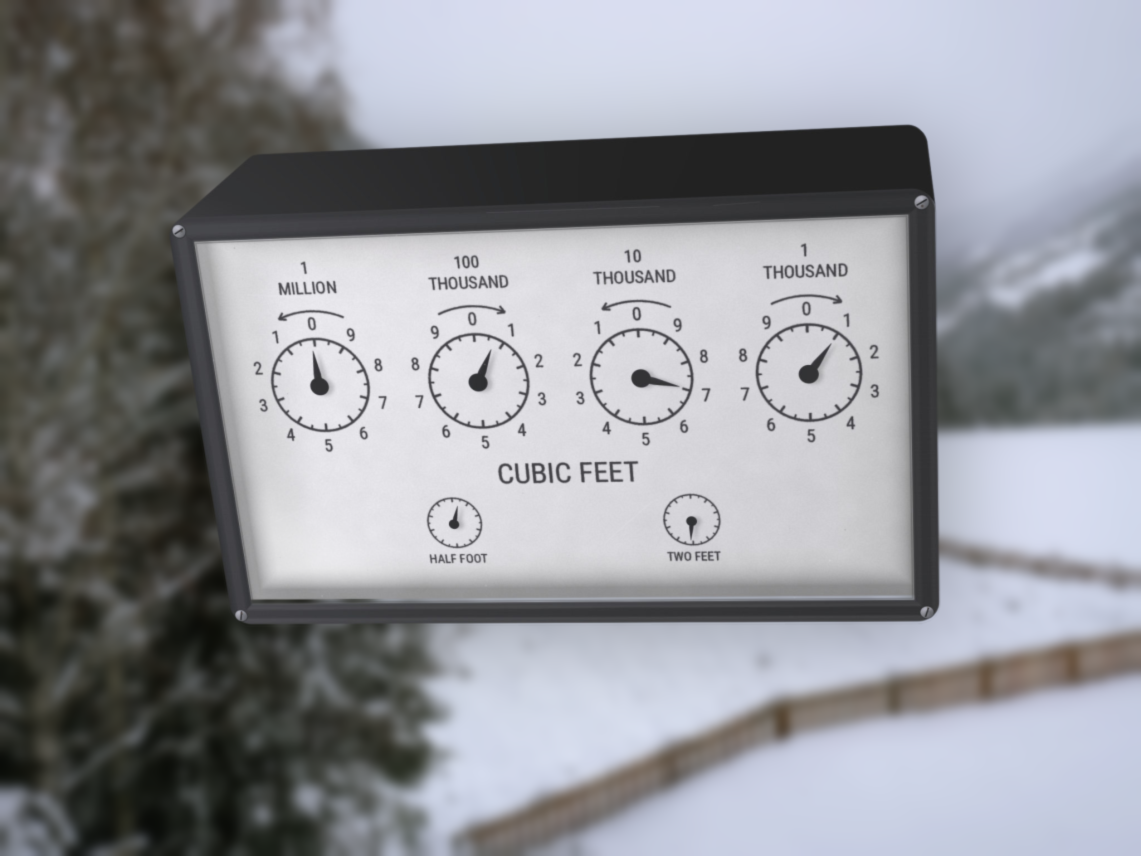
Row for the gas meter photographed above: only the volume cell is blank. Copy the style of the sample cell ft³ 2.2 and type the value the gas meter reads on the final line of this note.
ft³ 7100
